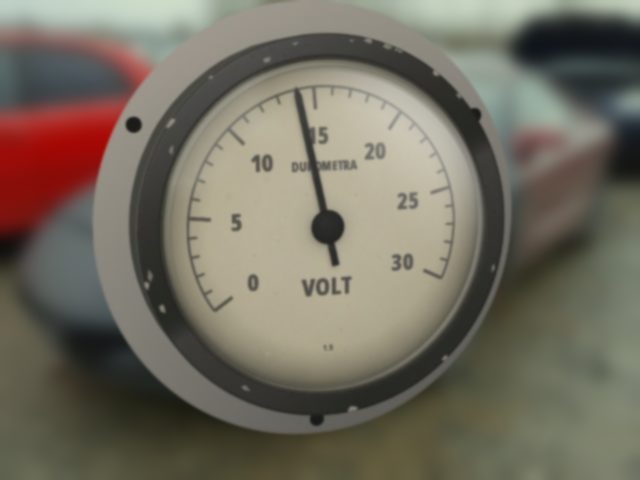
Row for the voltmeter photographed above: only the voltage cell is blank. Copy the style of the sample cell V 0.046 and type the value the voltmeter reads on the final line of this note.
V 14
